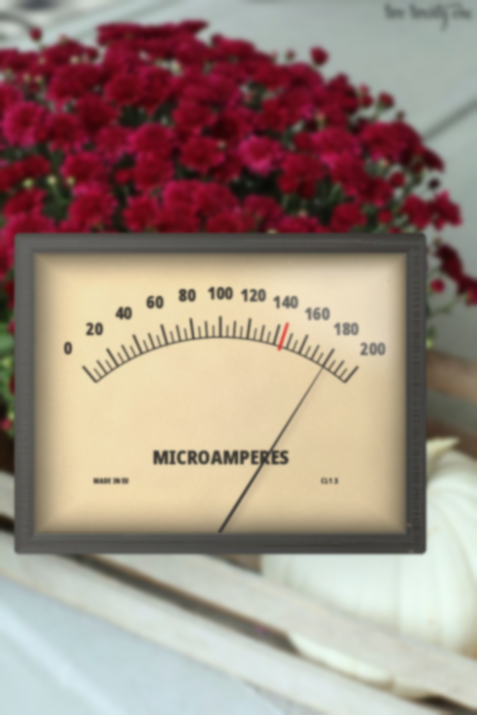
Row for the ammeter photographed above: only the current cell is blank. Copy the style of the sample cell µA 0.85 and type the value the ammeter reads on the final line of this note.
µA 180
